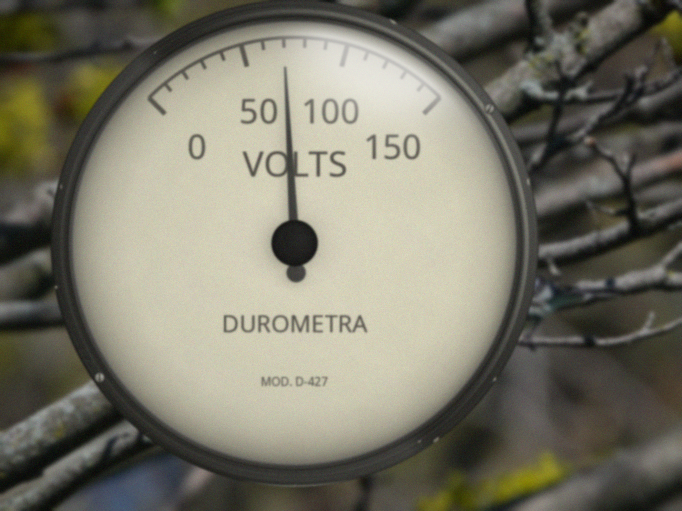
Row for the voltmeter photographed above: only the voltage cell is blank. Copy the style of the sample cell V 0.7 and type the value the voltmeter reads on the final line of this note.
V 70
